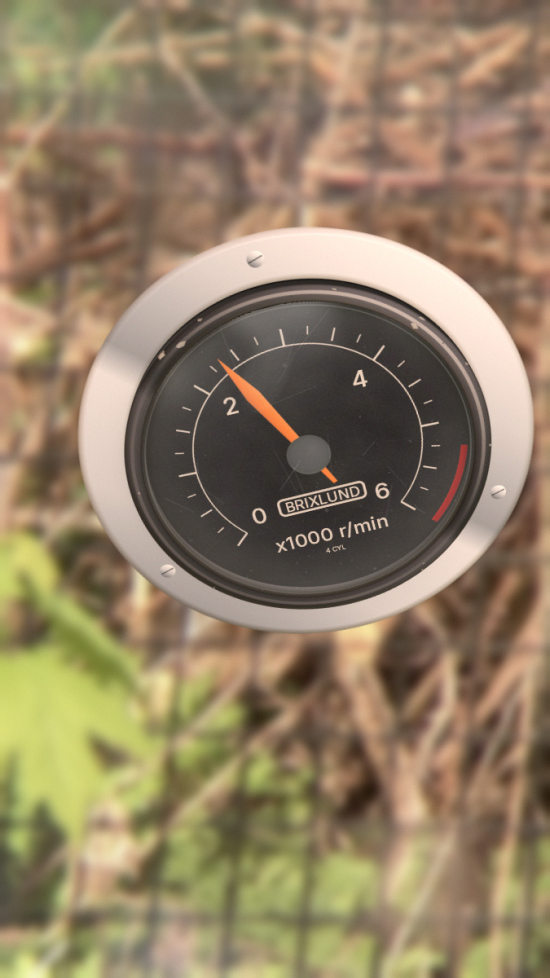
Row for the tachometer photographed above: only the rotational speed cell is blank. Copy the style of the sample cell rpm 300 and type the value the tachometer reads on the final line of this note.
rpm 2375
